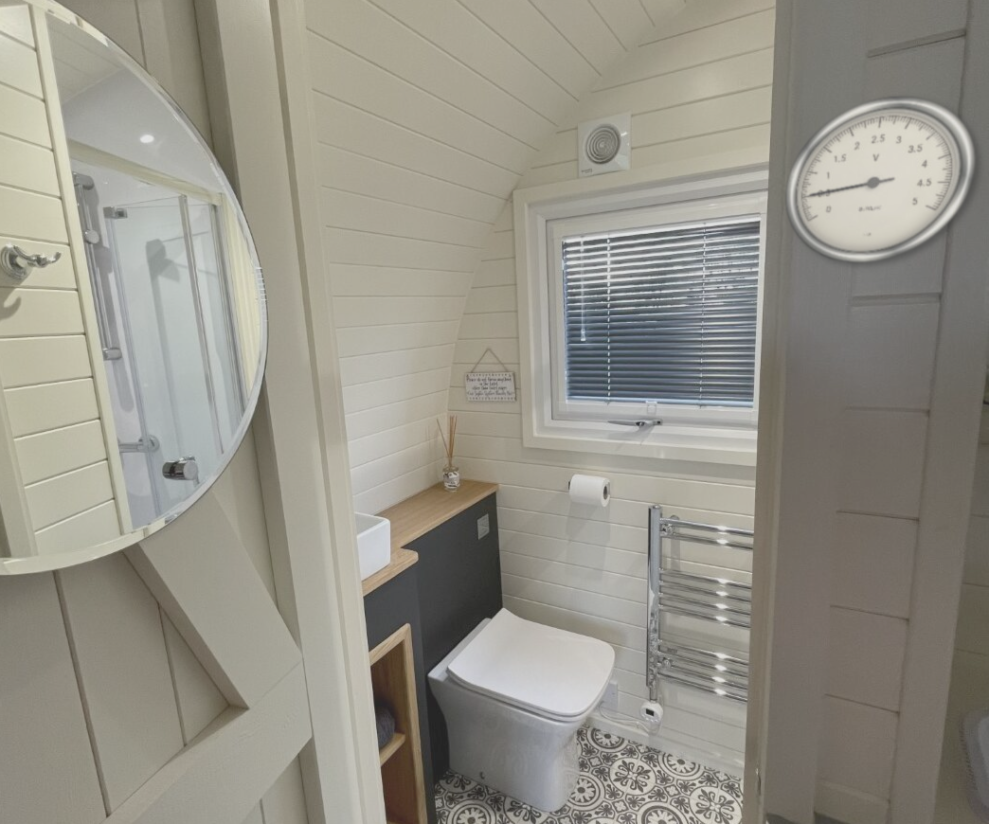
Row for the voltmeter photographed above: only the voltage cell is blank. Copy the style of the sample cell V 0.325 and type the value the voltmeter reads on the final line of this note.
V 0.5
